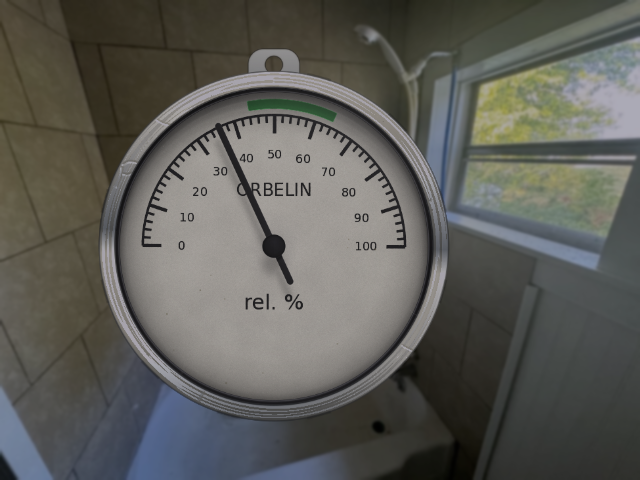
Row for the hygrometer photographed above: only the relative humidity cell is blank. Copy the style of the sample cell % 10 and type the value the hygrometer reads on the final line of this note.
% 36
